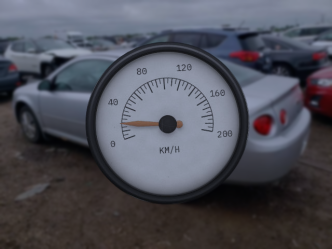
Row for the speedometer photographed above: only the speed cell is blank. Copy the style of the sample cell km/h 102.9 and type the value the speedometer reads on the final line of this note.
km/h 20
